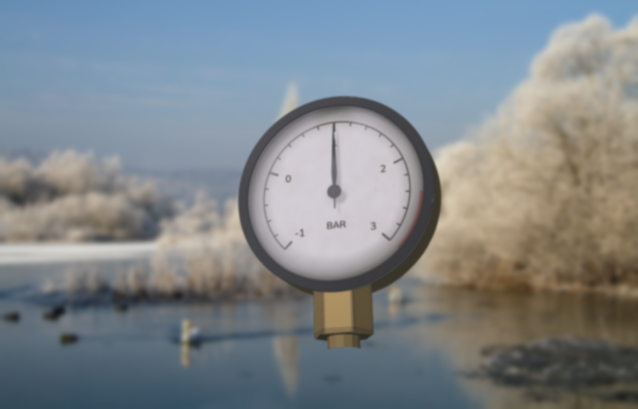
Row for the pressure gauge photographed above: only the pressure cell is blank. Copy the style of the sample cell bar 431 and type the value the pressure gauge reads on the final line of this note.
bar 1
